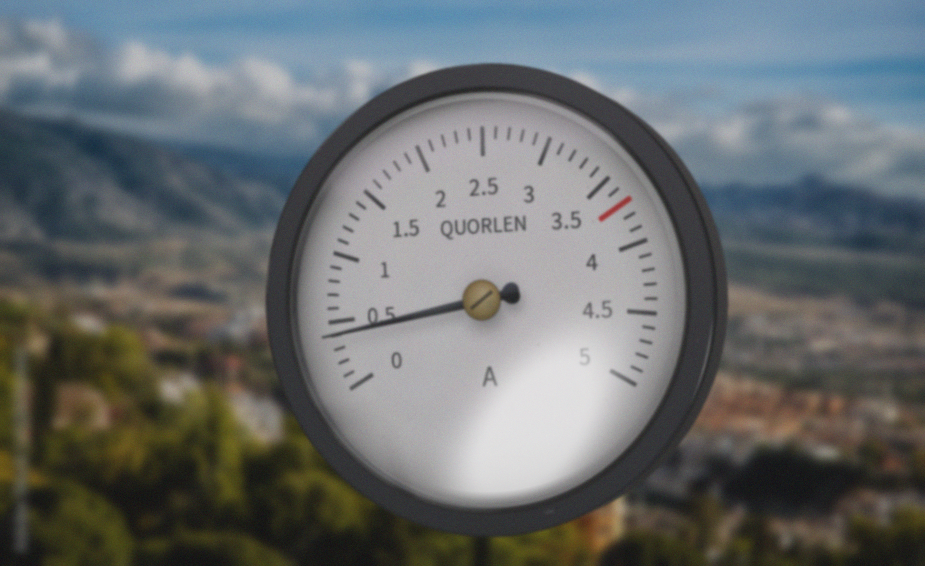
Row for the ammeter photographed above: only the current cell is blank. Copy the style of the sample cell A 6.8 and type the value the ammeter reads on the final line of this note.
A 0.4
